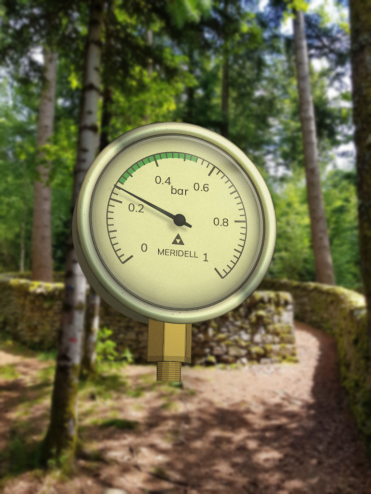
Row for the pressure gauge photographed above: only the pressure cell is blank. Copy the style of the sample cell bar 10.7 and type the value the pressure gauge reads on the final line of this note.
bar 0.24
